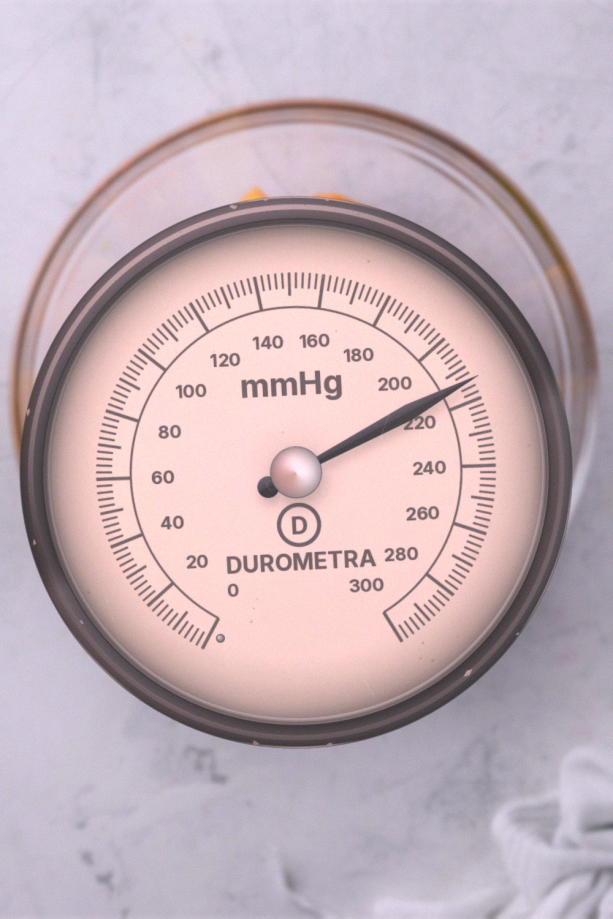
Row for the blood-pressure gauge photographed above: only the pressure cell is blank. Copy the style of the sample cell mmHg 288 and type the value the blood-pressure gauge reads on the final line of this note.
mmHg 214
